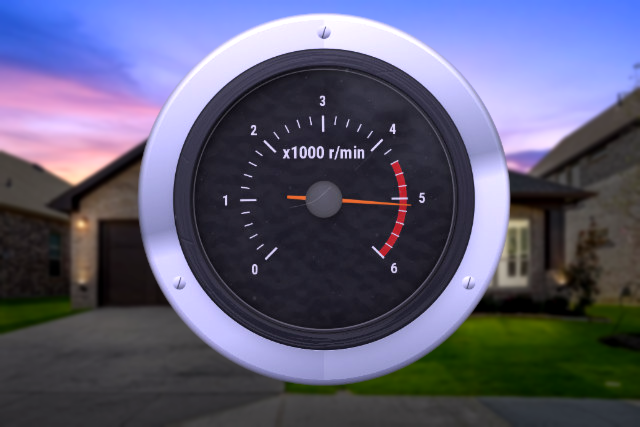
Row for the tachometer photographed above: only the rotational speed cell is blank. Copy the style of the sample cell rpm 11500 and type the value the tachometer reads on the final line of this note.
rpm 5100
